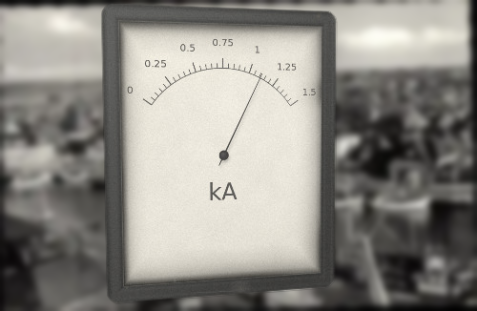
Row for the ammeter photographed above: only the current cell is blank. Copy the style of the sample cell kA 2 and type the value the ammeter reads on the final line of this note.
kA 1.1
